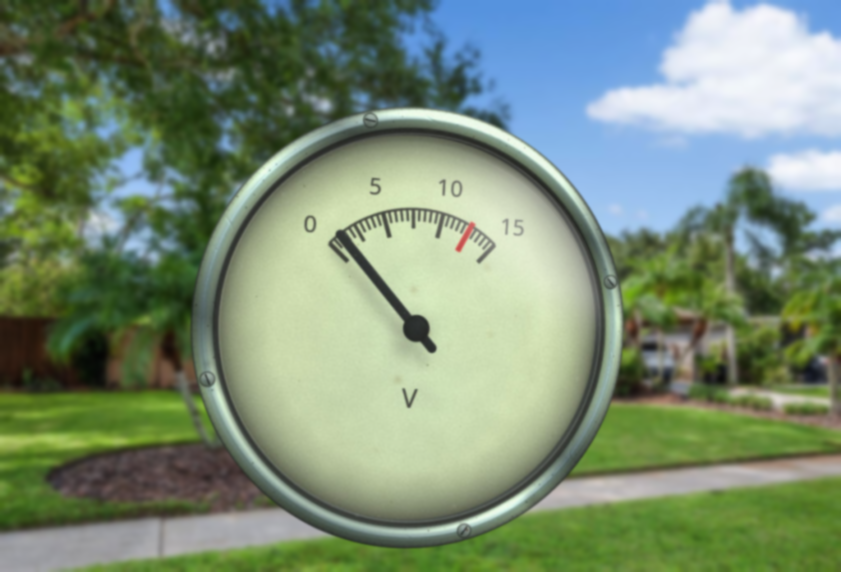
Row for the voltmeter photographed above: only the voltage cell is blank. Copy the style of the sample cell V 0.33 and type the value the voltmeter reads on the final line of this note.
V 1
